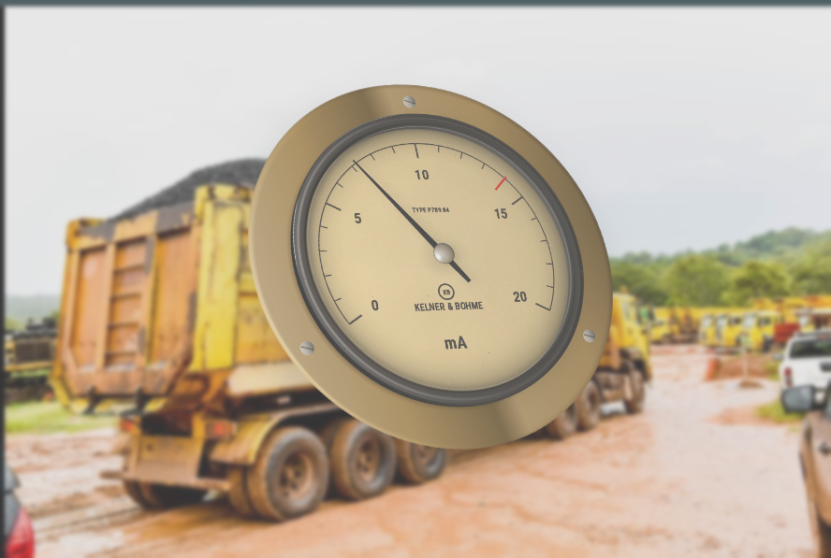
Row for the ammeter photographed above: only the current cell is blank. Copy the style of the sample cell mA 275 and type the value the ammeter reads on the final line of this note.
mA 7
